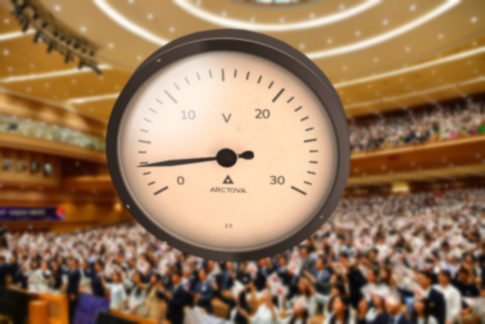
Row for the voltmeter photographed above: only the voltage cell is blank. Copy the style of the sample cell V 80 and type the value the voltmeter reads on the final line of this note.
V 3
